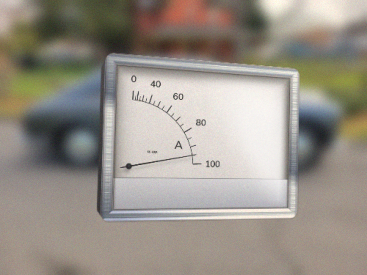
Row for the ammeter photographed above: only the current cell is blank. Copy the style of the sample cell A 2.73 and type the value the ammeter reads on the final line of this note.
A 95
